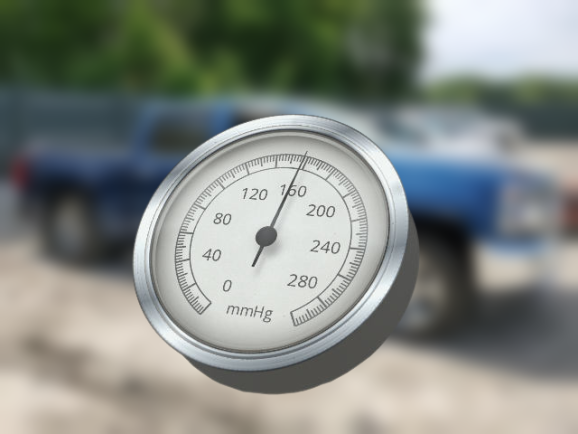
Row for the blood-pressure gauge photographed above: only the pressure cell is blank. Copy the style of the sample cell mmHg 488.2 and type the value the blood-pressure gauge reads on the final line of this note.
mmHg 160
